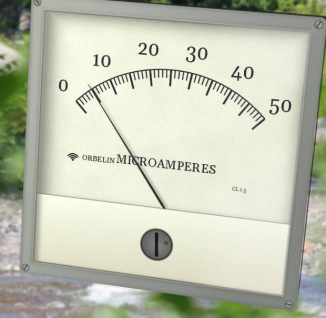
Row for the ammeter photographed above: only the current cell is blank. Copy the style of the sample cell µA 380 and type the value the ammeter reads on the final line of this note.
µA 5
